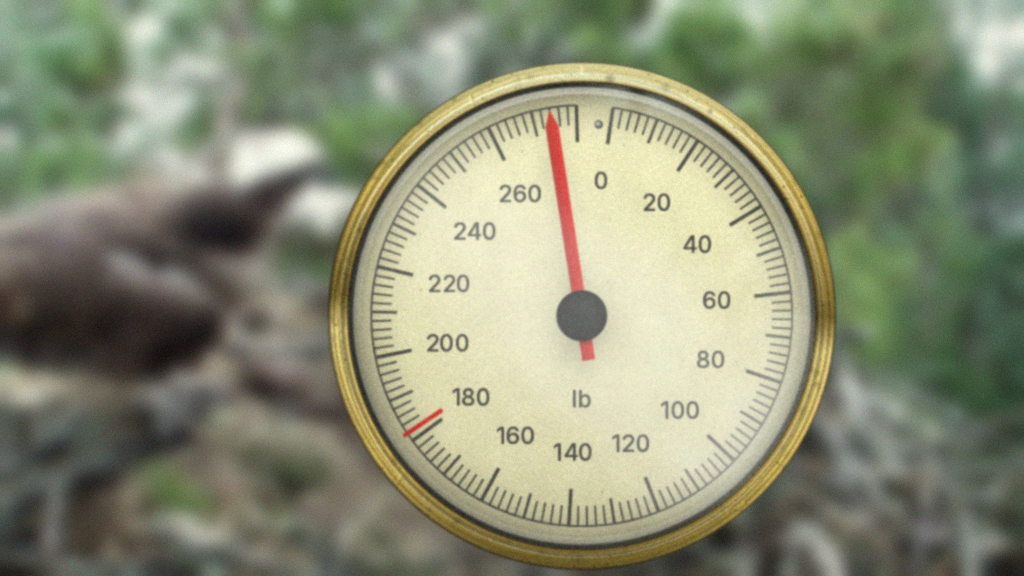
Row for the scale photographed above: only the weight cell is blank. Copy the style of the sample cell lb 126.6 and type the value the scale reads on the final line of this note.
lb 274
